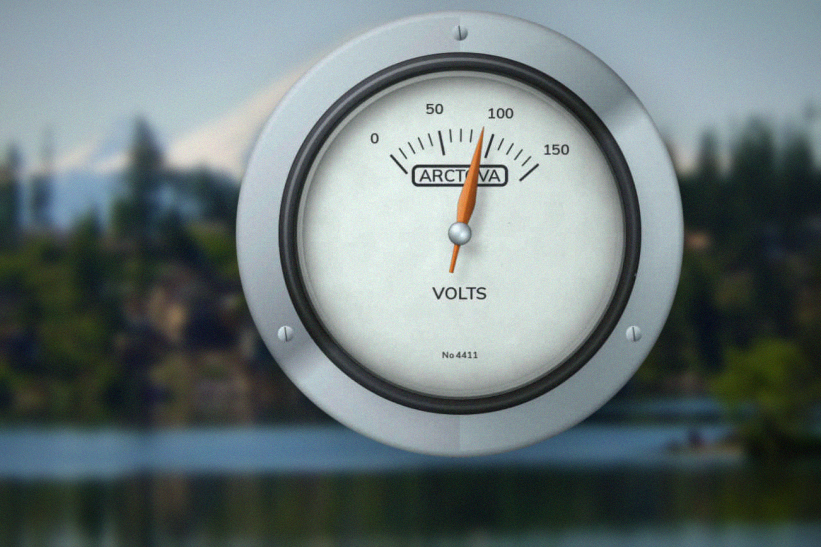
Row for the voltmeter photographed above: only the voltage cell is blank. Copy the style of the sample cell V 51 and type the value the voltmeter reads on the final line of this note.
V 90
